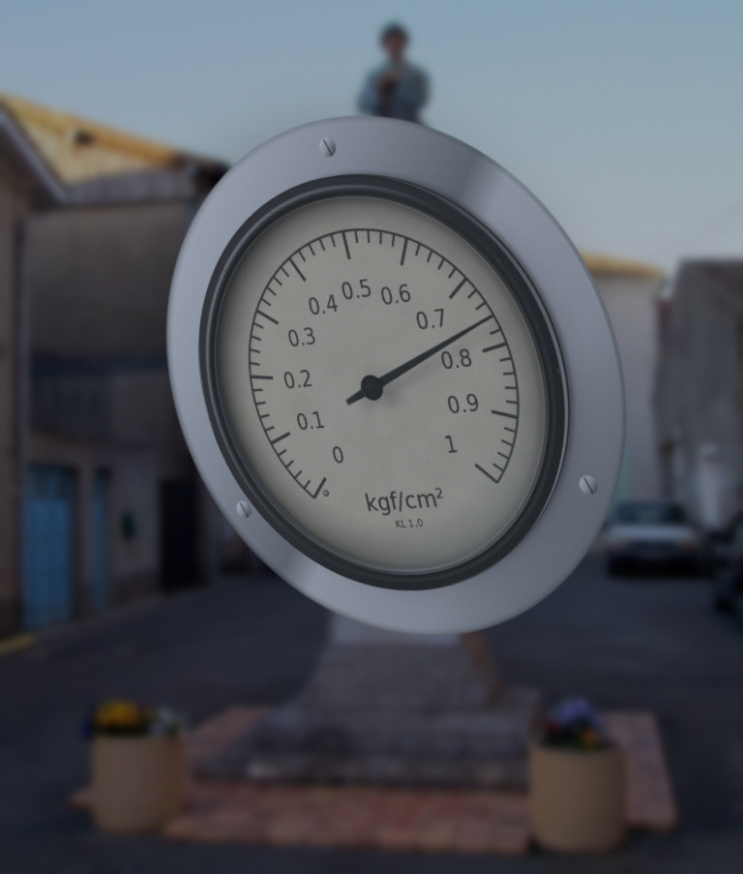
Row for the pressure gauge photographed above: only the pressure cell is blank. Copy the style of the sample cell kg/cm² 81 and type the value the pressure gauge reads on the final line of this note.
kg/cm² 0.76
